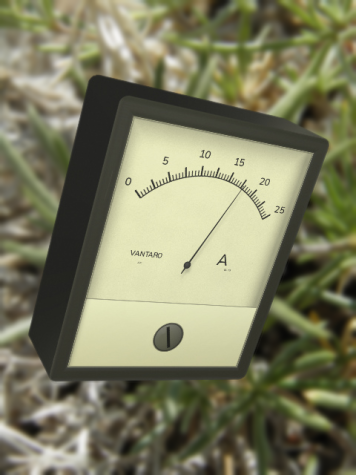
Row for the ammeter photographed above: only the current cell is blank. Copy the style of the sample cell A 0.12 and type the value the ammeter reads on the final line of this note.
A 17.5
